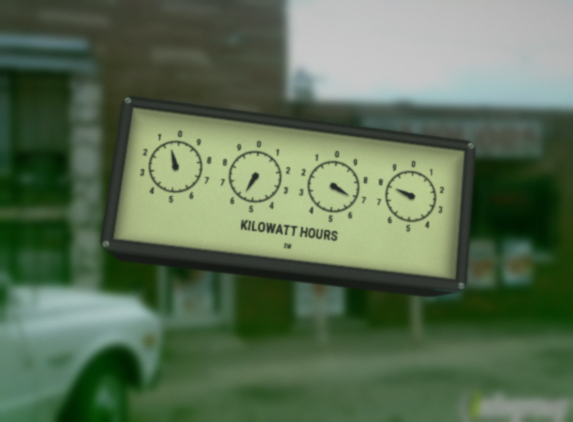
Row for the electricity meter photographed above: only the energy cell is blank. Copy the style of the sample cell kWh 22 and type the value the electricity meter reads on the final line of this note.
kWh 568
